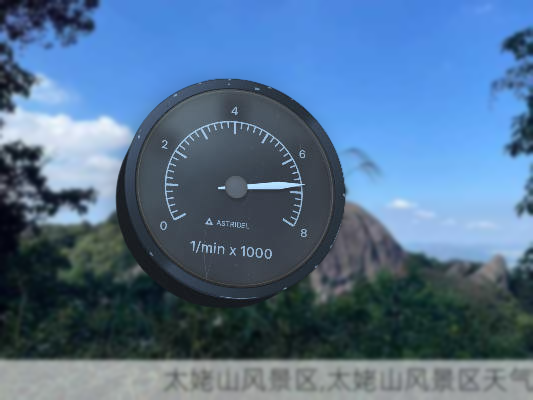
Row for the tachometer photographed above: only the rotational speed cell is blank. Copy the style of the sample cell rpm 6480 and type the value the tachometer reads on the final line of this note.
rpm 6800
